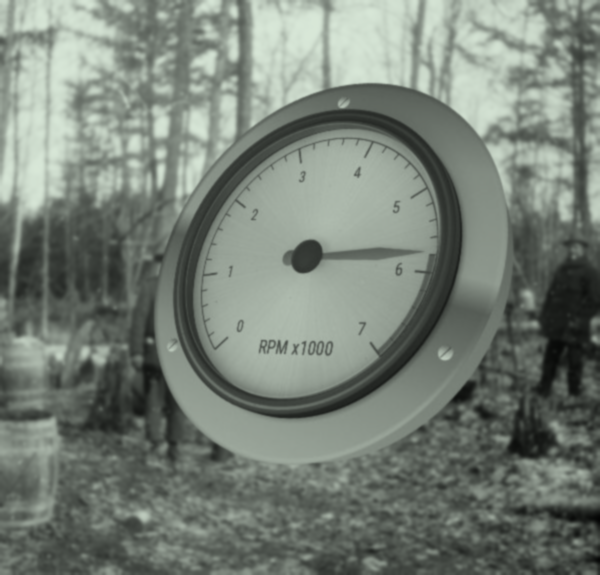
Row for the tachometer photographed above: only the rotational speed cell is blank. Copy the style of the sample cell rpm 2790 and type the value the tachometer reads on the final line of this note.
rpm 5800
